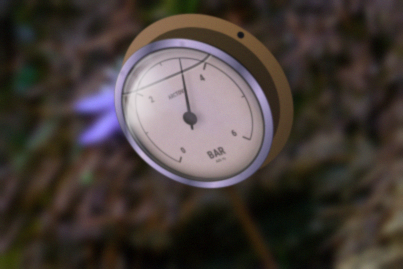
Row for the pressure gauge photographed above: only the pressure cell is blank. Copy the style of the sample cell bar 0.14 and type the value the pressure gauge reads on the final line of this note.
bar 3.5
